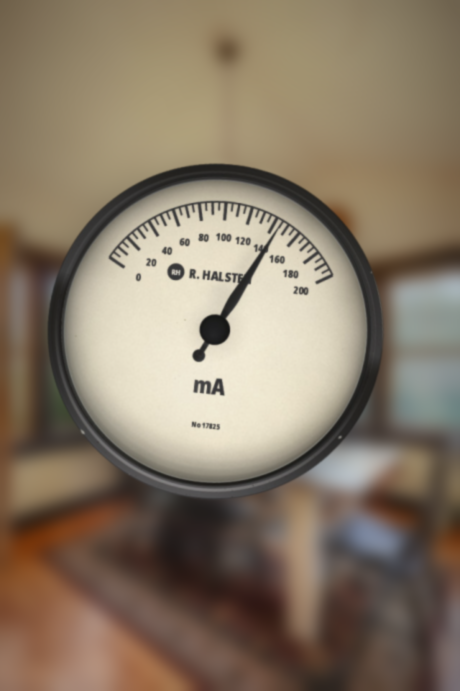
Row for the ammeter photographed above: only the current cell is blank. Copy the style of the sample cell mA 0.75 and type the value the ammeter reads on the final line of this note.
mA 145
